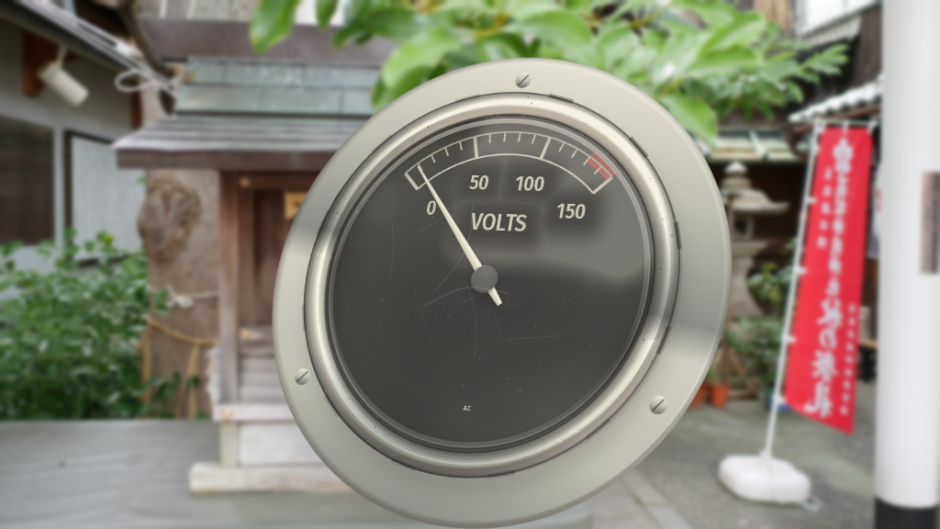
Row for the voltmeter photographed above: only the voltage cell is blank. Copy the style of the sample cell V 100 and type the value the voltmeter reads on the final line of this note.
V 10
